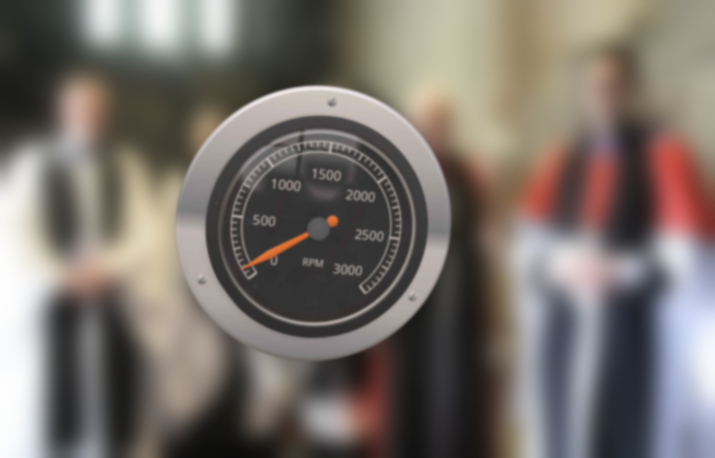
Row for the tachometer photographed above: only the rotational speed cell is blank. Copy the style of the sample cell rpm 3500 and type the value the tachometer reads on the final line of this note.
rpm 100
